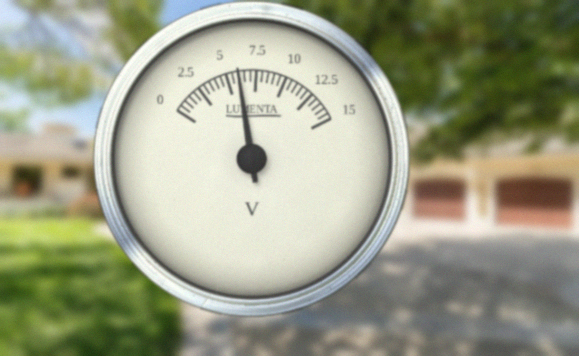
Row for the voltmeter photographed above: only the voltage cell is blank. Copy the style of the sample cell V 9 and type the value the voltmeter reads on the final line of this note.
V 6
